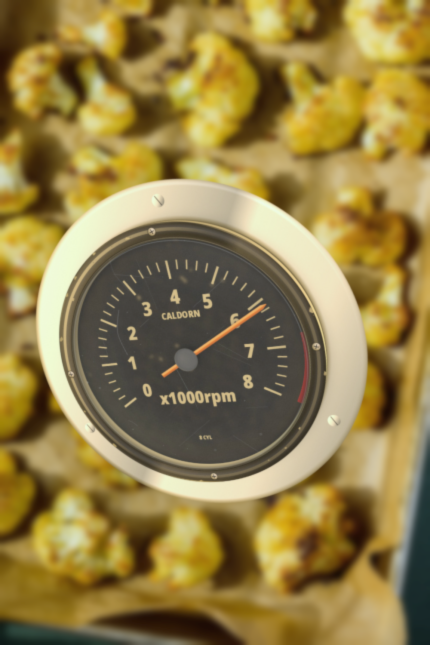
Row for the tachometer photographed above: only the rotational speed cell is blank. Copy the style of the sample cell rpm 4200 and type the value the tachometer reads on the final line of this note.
rpm 6100
